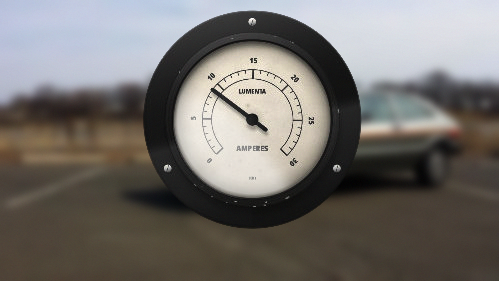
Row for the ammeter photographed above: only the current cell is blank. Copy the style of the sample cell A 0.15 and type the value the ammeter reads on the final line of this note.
A 9
